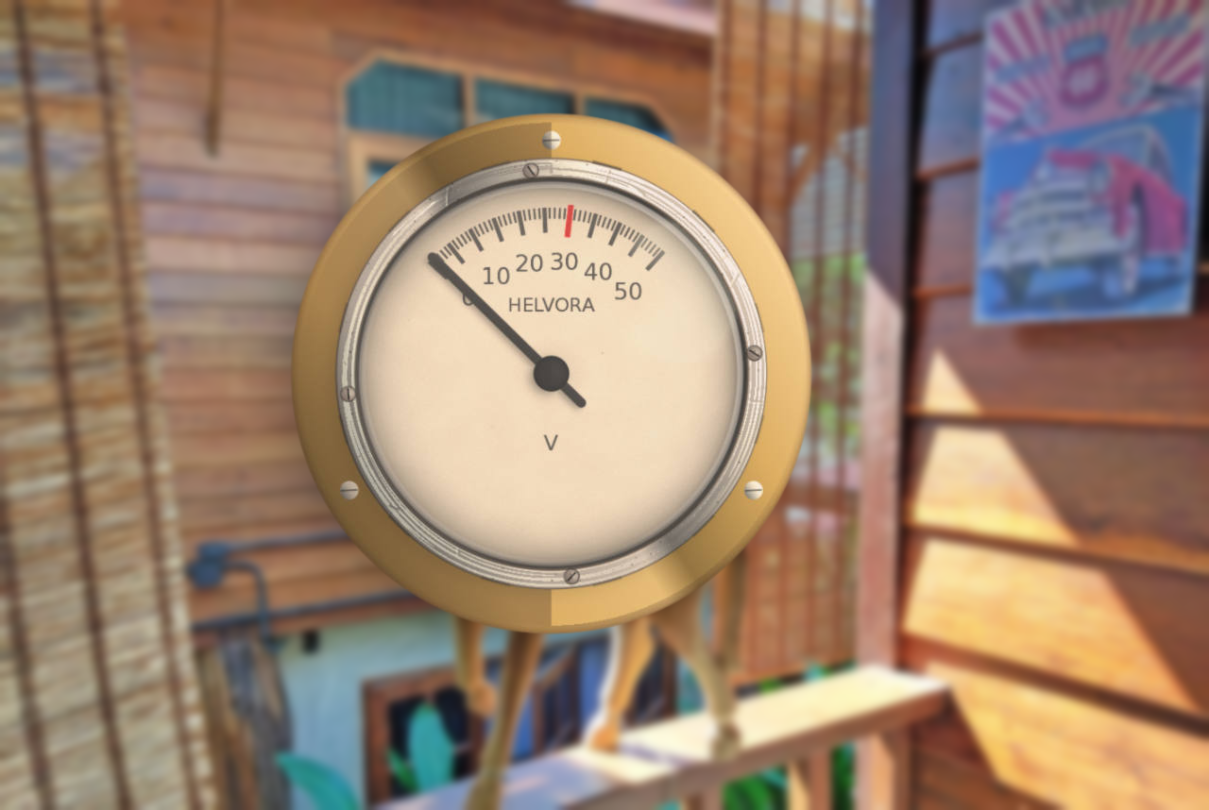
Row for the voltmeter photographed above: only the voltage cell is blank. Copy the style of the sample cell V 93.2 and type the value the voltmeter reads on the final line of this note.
V 1
